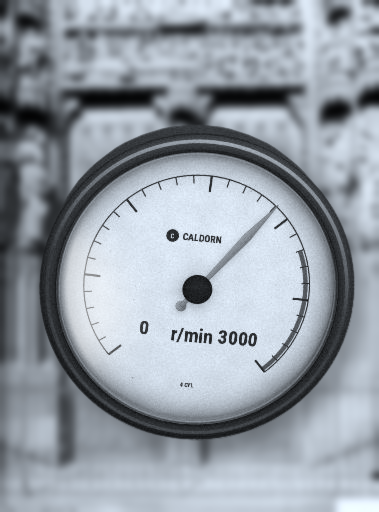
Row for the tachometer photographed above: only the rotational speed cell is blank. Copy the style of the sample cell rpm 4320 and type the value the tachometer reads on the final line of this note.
rpm 1900
